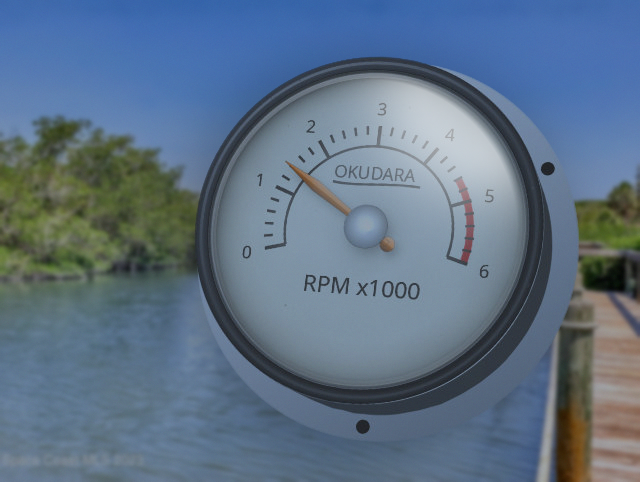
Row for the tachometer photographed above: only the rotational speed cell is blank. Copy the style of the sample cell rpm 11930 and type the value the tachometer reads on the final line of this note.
rpm 1400
